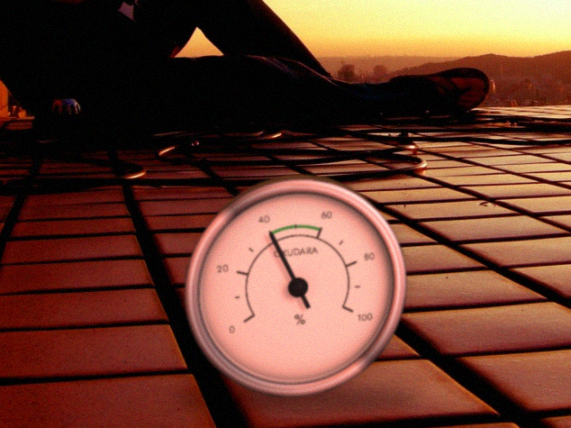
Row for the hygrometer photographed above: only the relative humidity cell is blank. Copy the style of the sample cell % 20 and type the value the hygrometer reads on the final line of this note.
% 40
